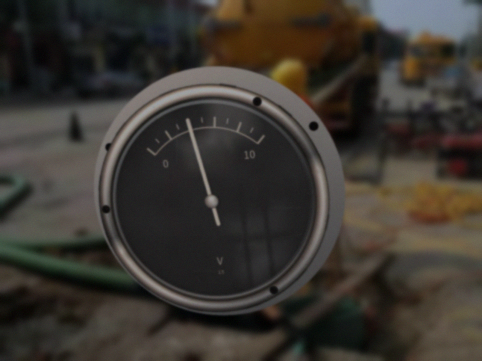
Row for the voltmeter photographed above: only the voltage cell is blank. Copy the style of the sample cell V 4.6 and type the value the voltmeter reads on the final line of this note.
V 4
